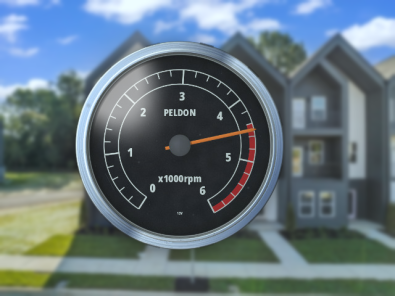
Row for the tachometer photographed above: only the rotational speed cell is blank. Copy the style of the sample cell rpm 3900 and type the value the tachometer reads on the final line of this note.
rpm 4500
